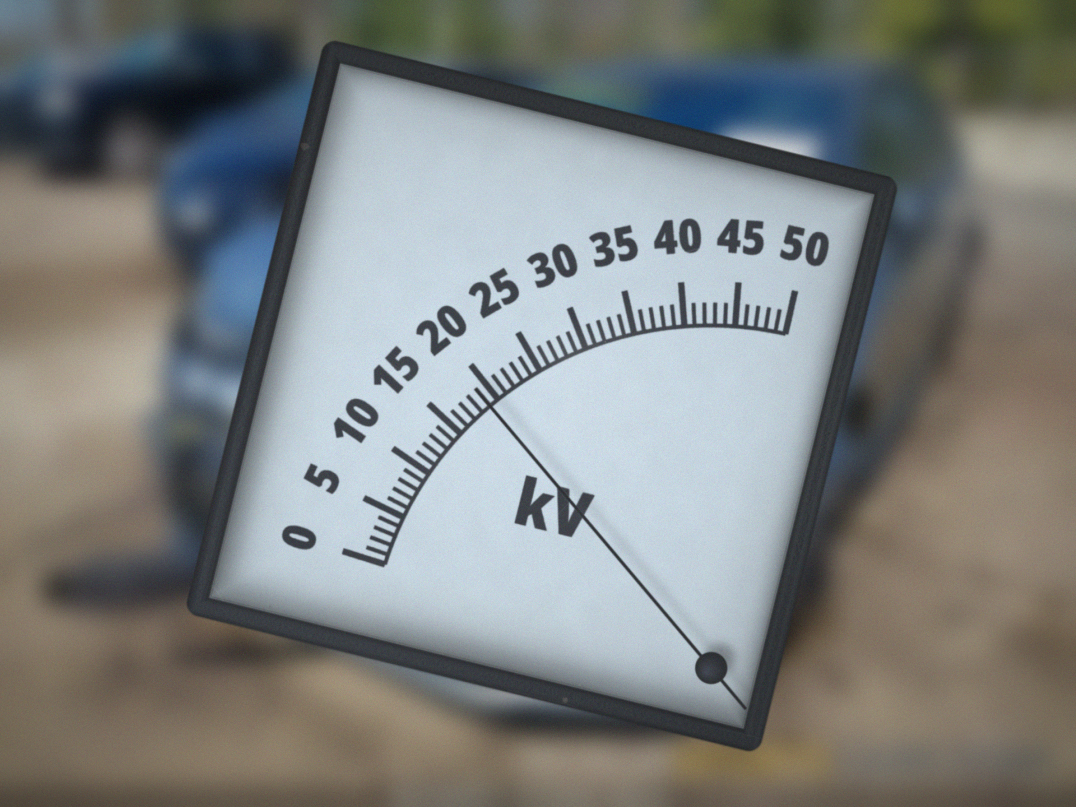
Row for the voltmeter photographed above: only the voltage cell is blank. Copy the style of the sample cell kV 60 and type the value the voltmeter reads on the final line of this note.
kV 19
